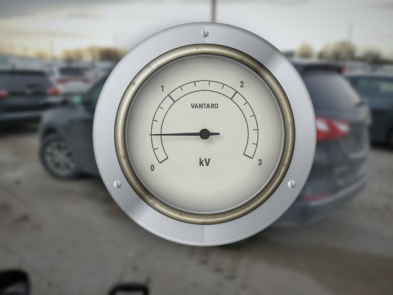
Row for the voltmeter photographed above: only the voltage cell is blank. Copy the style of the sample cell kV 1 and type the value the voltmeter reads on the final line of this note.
kV 0.4
